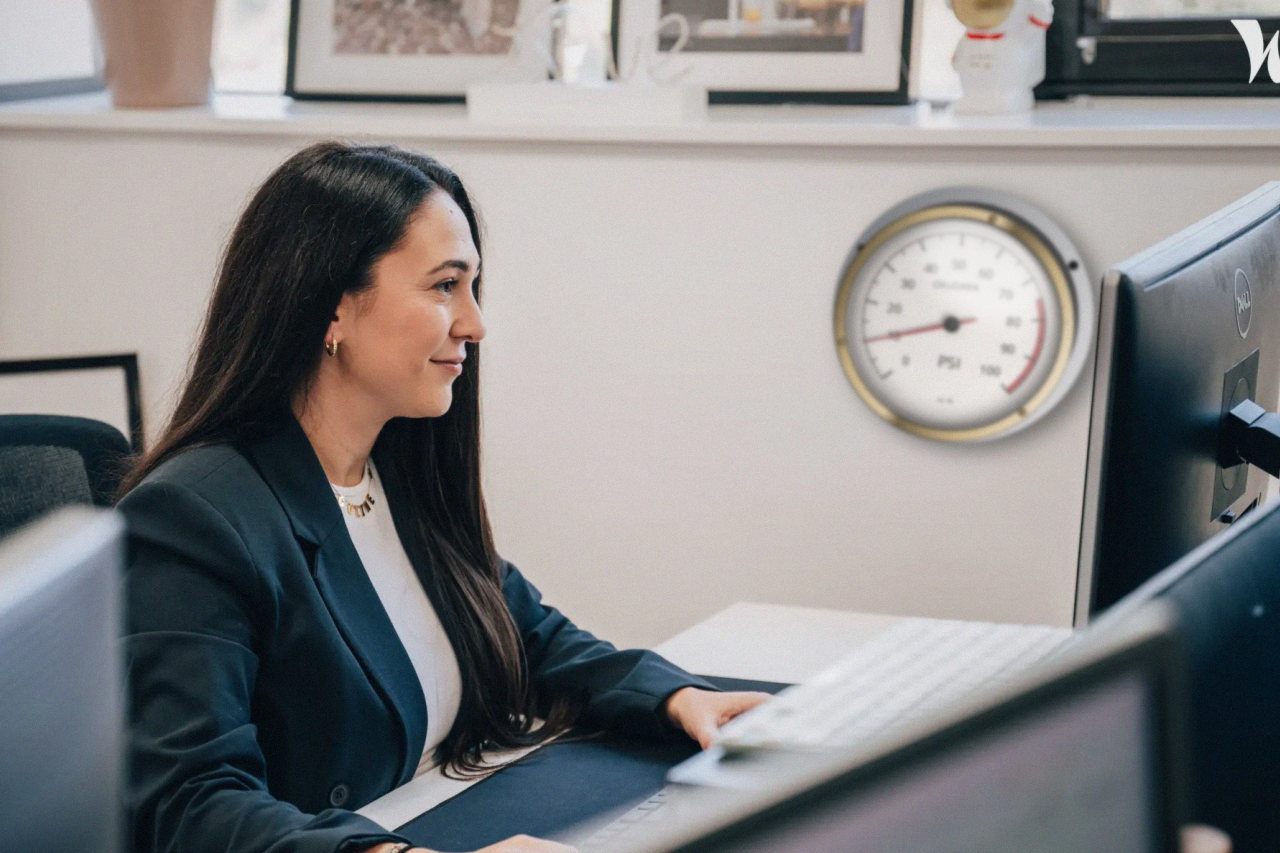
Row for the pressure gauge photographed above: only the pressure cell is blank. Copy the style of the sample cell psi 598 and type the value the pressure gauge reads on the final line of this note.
psi 10
